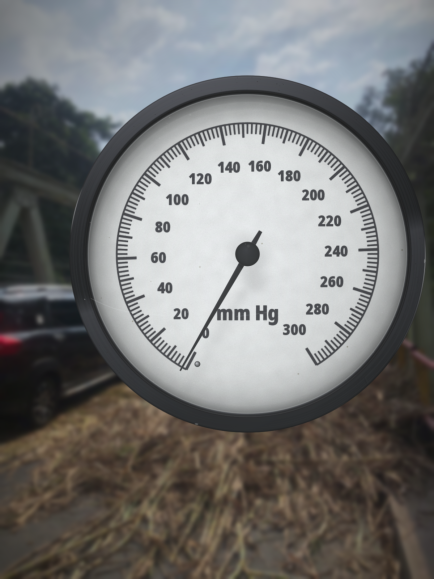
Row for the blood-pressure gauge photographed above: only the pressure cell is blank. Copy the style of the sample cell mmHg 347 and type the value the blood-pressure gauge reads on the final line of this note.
mmHg 2
